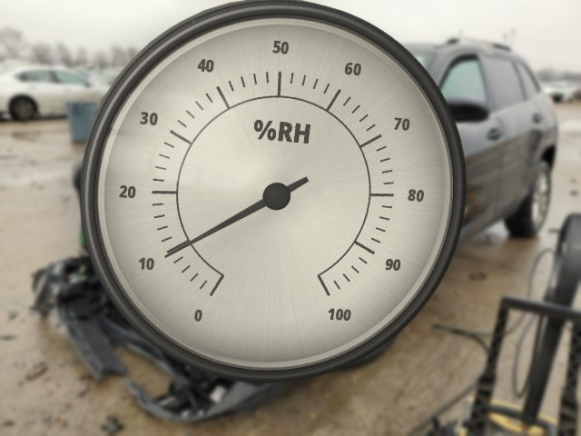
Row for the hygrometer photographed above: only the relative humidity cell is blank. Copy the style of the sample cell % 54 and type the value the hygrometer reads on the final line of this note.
% 10
